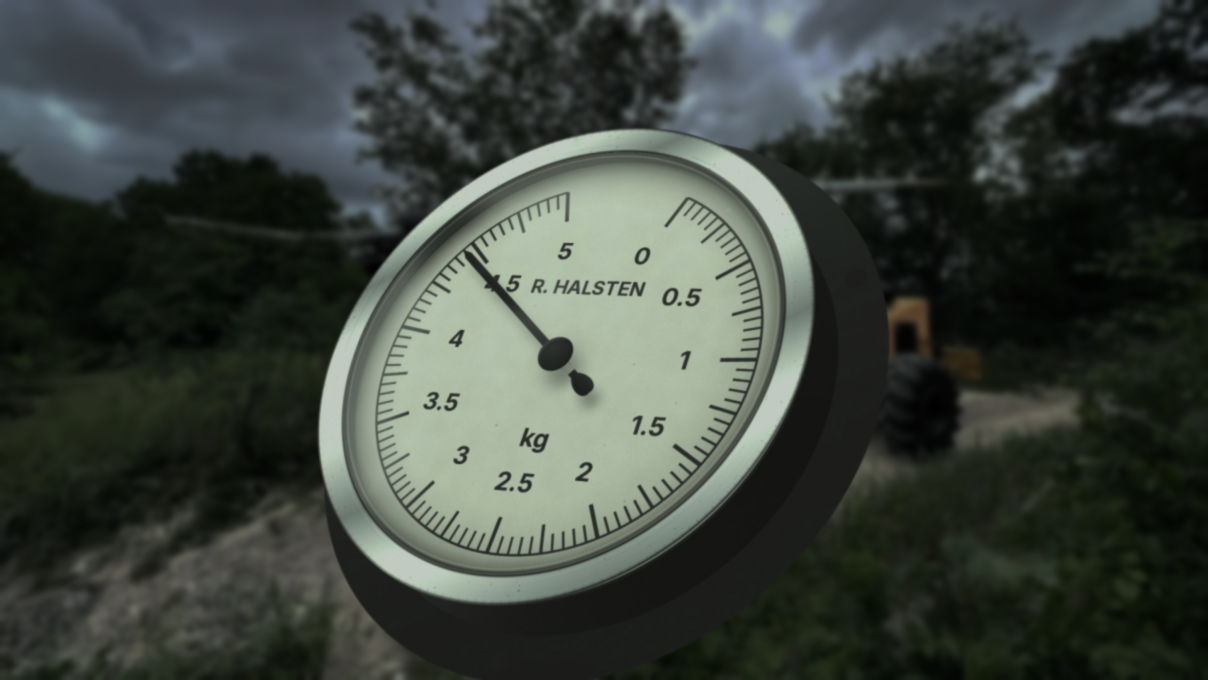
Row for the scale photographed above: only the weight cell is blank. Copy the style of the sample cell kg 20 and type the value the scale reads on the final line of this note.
kg 4.45
